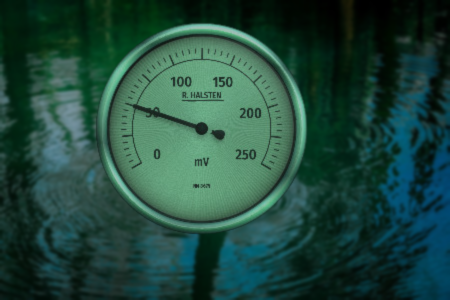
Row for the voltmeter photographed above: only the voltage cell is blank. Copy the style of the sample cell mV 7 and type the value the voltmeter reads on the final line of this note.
mV 50
